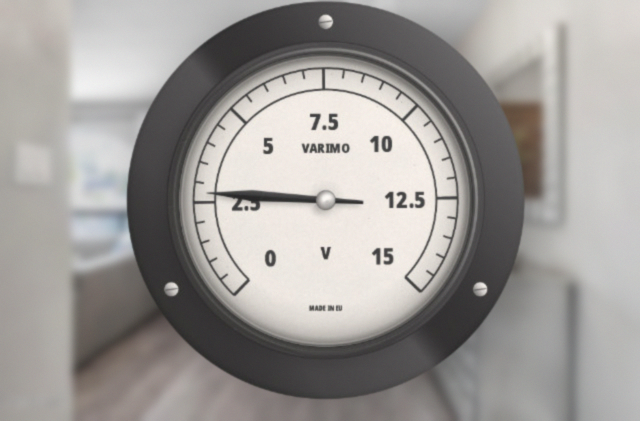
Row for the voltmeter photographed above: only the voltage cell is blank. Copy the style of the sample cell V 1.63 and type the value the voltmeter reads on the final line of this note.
V 2.75
